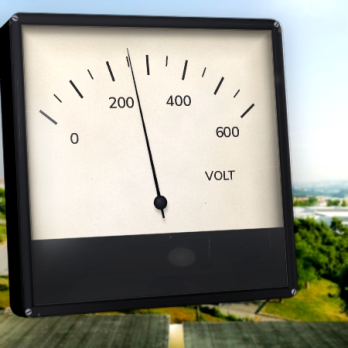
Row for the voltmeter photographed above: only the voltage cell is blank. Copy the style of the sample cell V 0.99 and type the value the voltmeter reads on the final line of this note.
V 250
